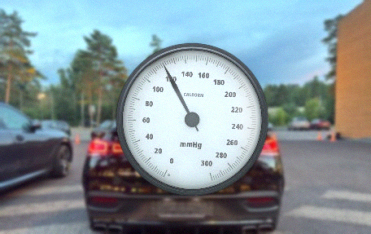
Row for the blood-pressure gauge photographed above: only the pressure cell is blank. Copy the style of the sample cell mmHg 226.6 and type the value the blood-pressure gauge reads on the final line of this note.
mmHg 120
